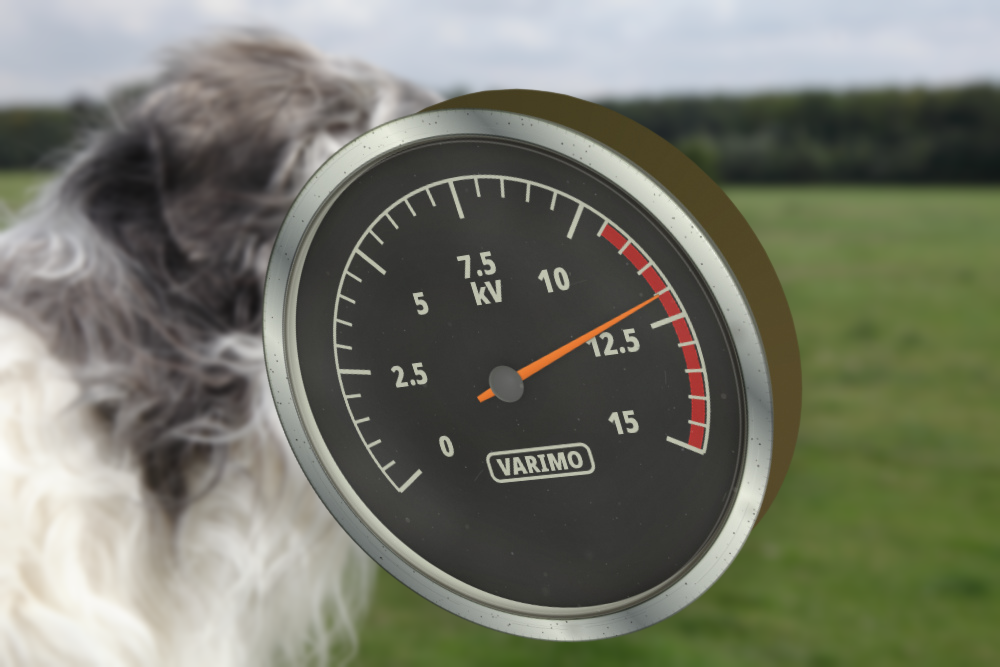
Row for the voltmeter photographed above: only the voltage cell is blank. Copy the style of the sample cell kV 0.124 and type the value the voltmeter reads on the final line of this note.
kV 12
